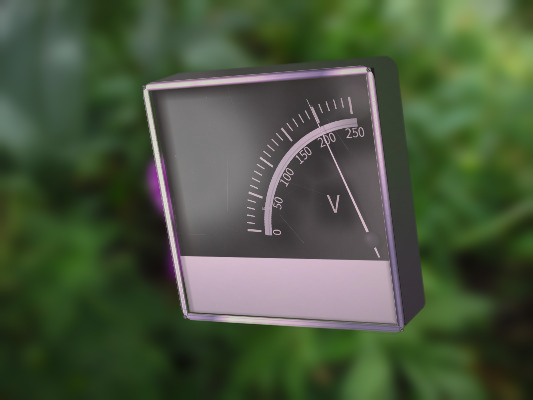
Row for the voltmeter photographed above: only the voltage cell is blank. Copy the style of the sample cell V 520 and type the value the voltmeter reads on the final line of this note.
V 200
